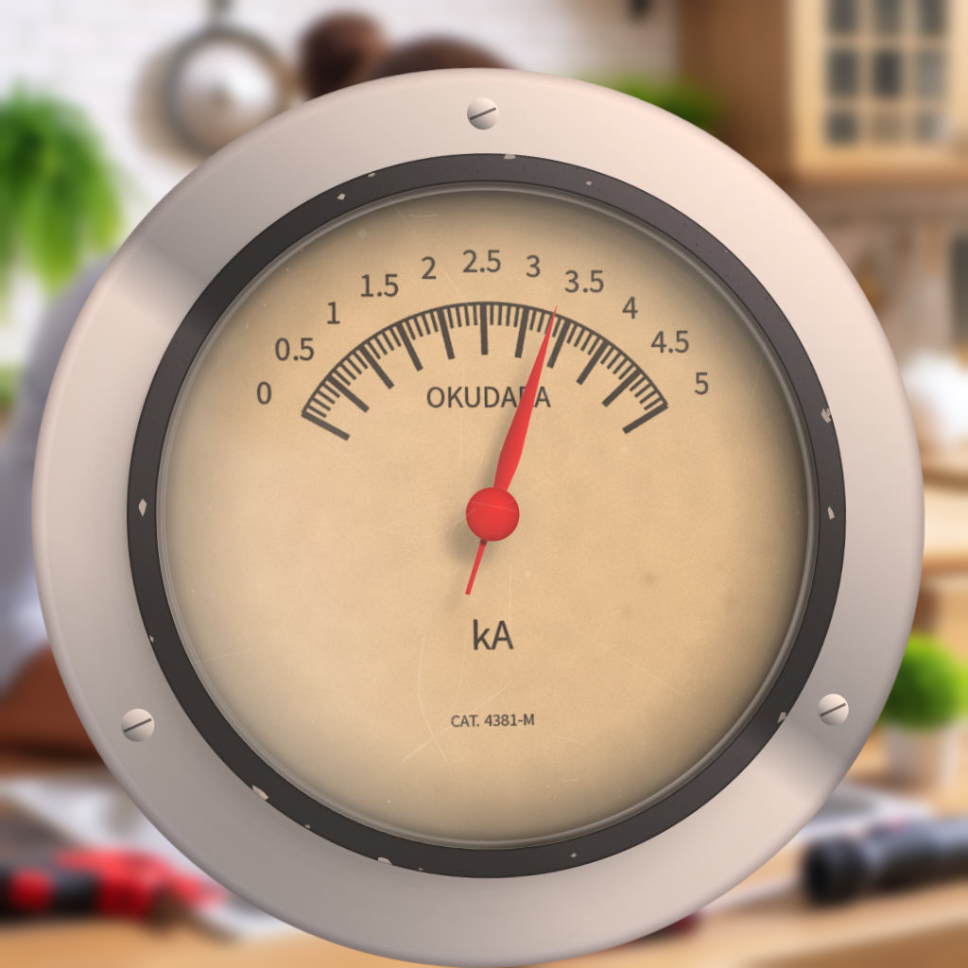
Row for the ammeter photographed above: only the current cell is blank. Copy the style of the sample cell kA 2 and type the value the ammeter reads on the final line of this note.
kA 3.3
